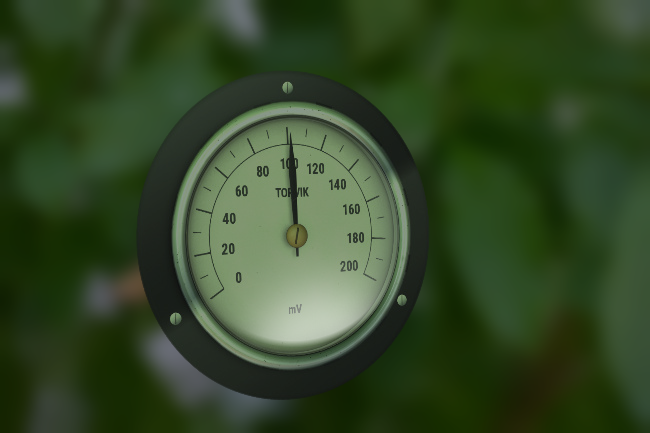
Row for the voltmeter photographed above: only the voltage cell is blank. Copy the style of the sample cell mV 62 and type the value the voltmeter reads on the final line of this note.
mV 100
